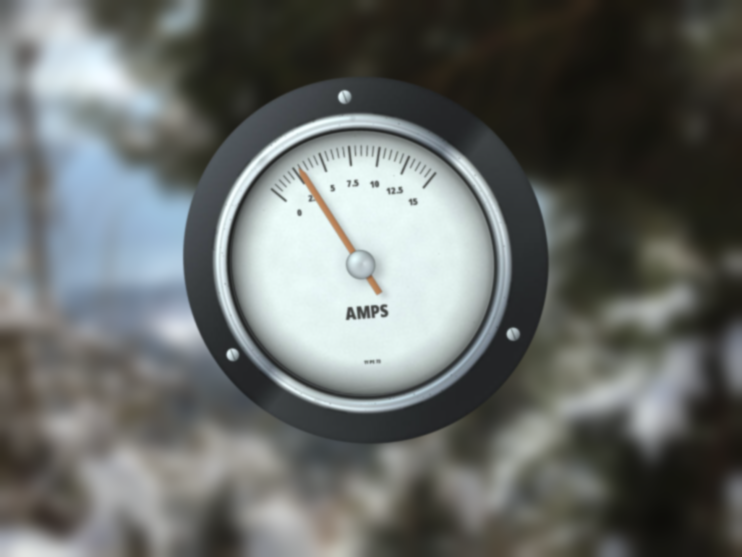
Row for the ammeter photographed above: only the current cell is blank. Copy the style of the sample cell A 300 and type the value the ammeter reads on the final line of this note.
A 3
